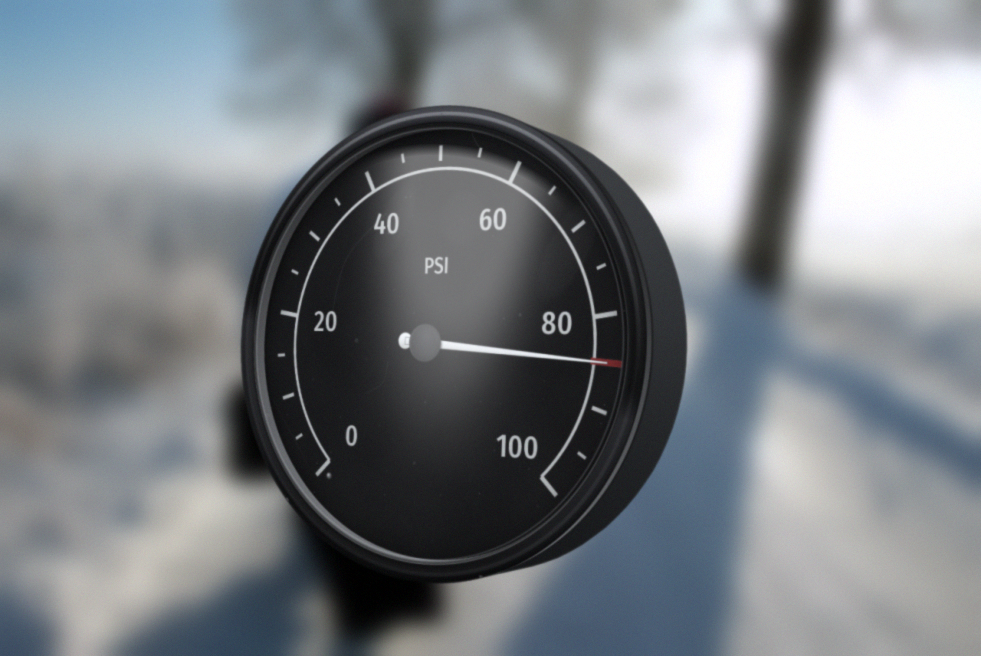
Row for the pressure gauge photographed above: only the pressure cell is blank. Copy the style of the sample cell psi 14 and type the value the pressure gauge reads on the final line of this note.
psi 85
